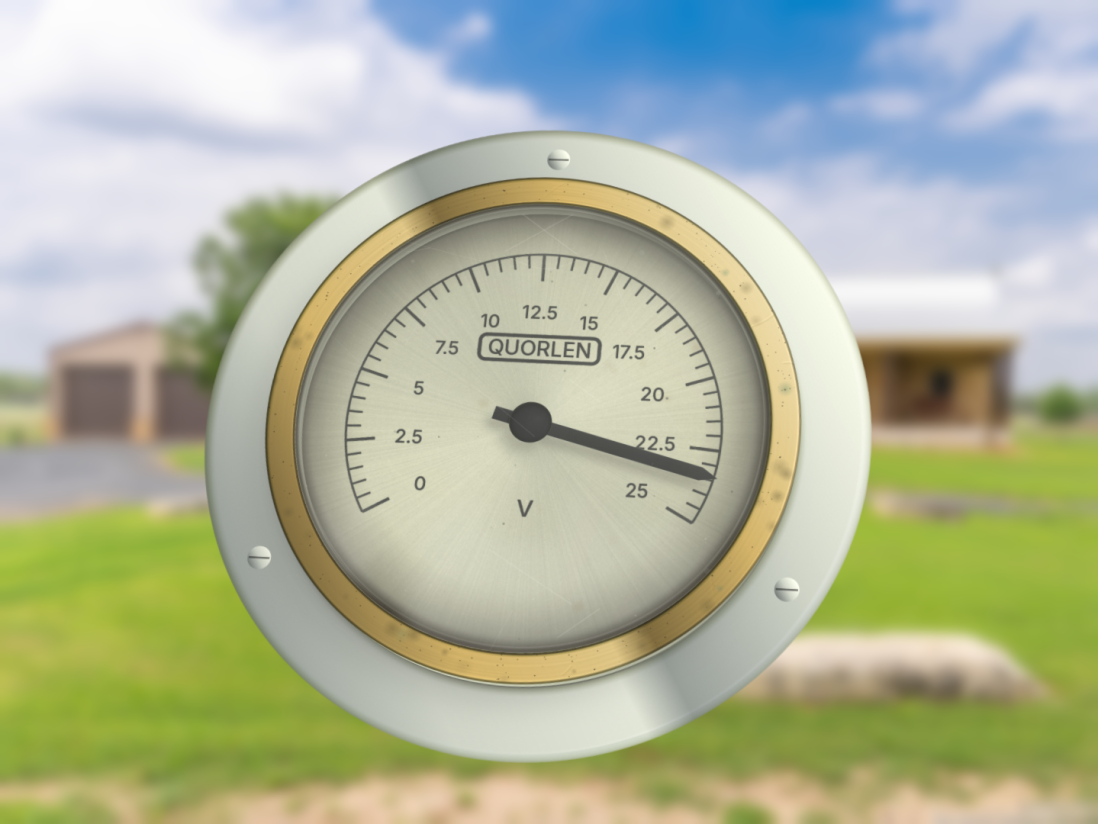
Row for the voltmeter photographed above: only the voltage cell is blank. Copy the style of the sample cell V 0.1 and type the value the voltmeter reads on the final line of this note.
V 23.5
